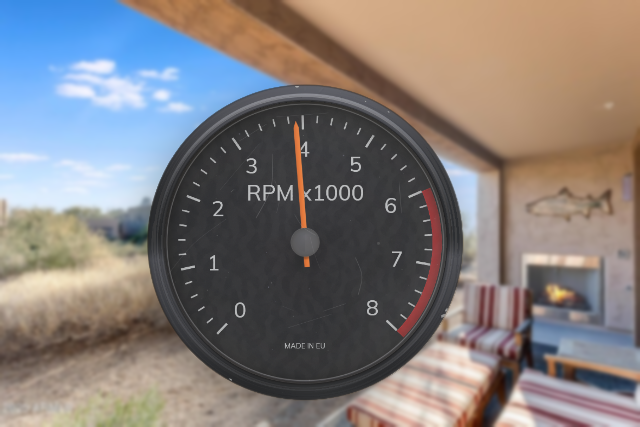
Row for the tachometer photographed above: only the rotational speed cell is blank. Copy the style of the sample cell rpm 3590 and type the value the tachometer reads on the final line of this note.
rpm 3900
